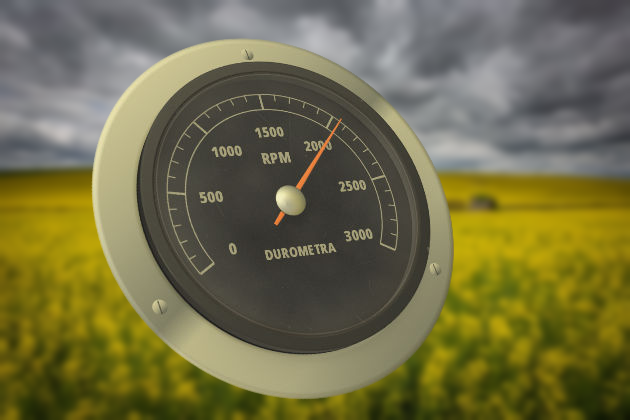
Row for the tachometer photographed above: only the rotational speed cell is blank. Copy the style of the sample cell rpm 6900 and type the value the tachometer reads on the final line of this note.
rpm 2050
